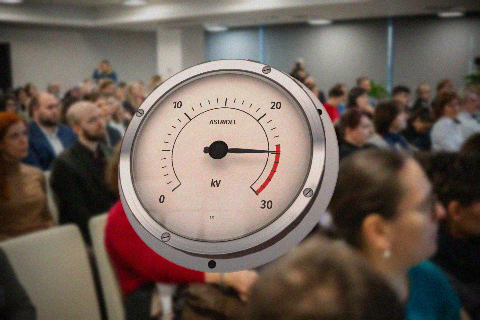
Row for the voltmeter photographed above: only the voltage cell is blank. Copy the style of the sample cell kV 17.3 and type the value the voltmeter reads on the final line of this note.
kV 25
